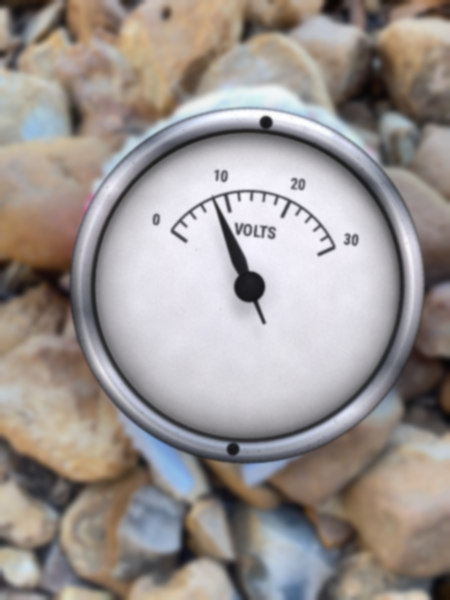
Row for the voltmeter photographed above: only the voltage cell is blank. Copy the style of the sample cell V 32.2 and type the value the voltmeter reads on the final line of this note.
V 8
